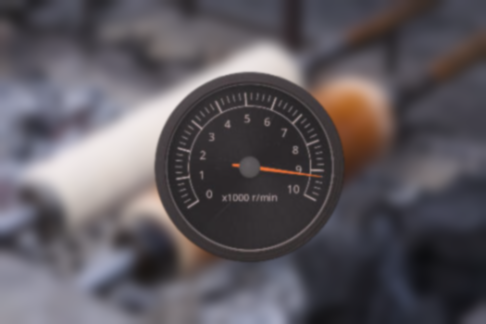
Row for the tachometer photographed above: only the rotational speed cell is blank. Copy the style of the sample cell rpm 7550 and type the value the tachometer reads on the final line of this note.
rpm 9200
